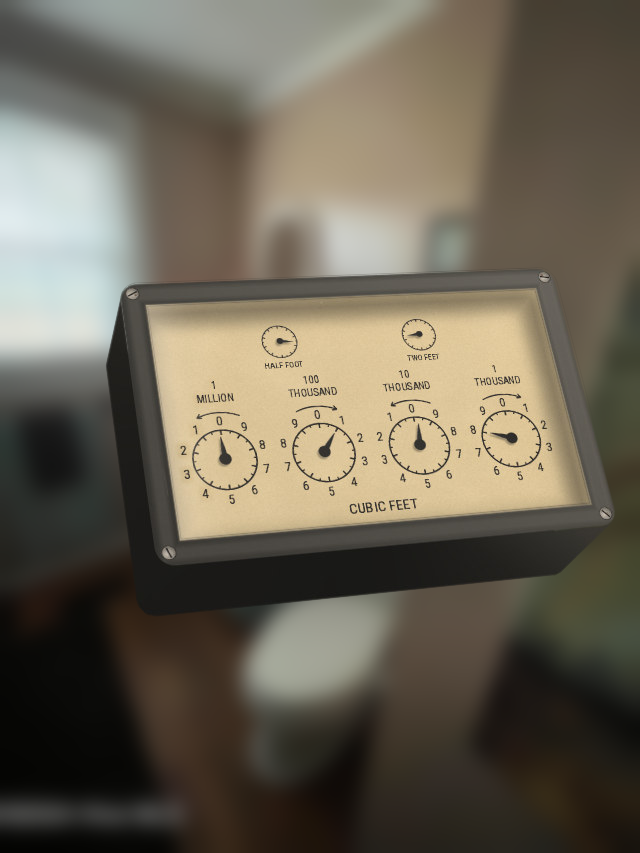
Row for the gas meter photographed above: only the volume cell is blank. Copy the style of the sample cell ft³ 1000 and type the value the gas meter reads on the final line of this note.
ft³ 9800
